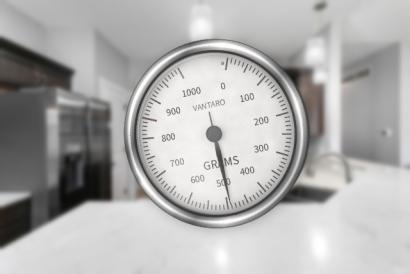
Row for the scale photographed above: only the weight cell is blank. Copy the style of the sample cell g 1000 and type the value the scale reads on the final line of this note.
g 490
